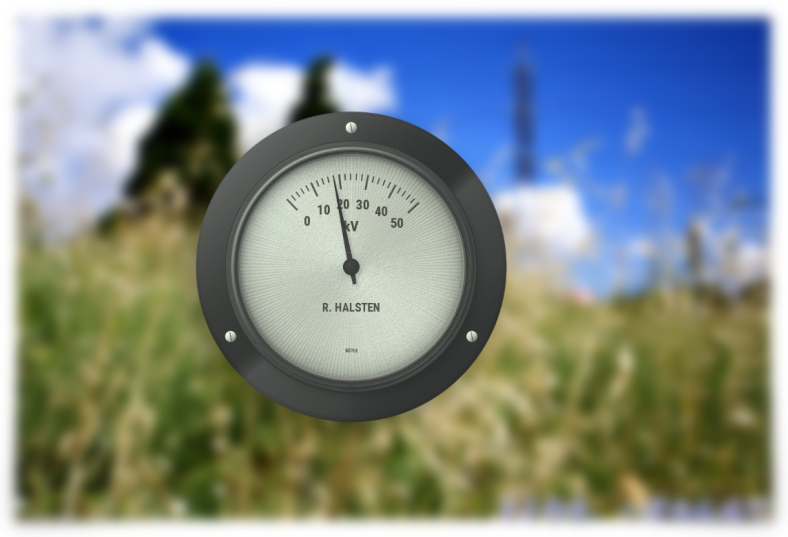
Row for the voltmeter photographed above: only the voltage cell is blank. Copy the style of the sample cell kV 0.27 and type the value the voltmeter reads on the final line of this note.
kV 18
